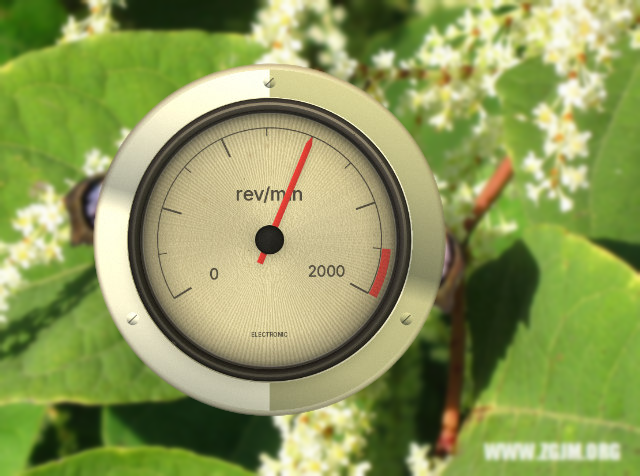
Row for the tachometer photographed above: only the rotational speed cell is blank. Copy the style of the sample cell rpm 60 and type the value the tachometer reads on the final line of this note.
rpm 1200
